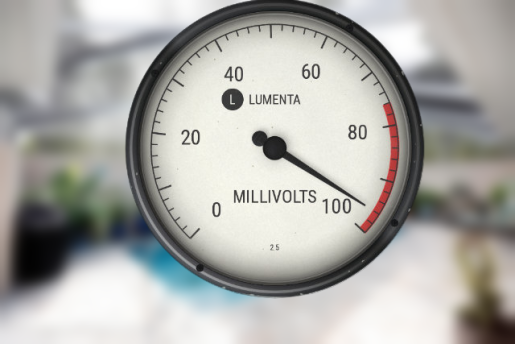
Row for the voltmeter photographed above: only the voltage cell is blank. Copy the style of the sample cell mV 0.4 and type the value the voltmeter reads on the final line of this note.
mV 96
